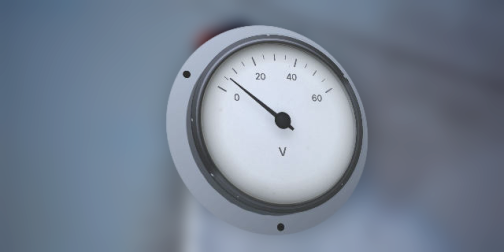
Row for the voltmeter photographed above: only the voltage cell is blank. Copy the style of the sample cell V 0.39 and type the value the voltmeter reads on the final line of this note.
V 5
